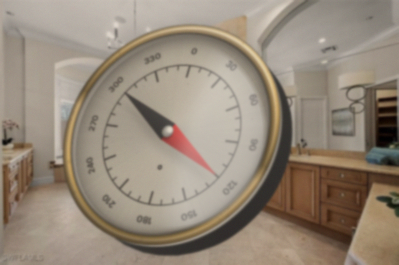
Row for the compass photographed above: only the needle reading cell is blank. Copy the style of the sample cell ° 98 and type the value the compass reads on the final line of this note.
° 120
